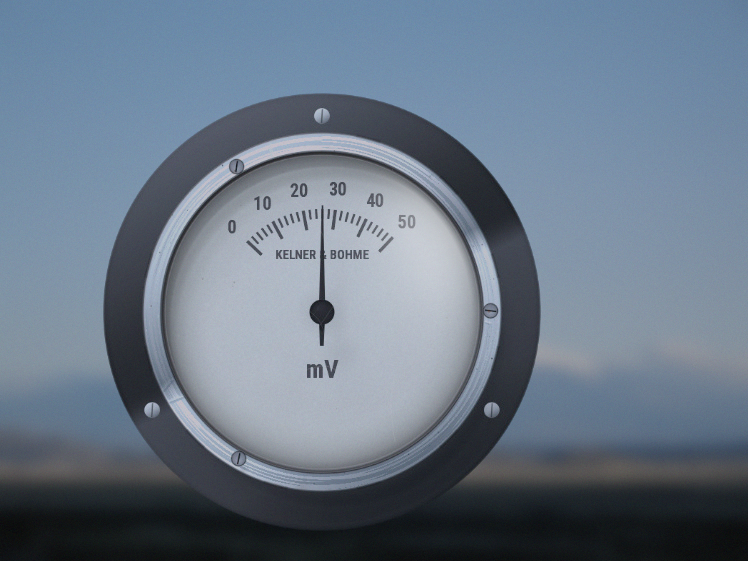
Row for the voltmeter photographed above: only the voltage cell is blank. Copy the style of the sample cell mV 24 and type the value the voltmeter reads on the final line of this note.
mV 26
